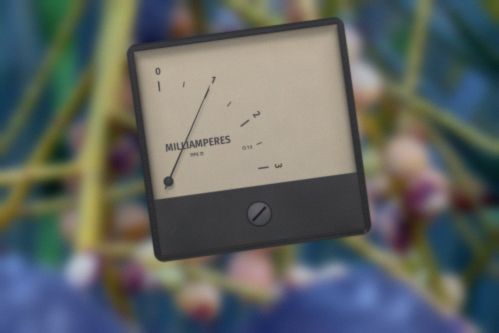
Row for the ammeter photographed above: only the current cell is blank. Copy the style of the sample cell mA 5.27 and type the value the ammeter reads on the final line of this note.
mA 1
